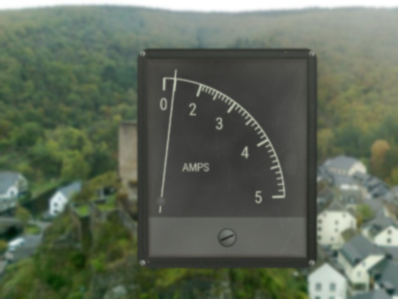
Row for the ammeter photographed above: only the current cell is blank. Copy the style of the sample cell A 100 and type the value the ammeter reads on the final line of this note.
A 1
